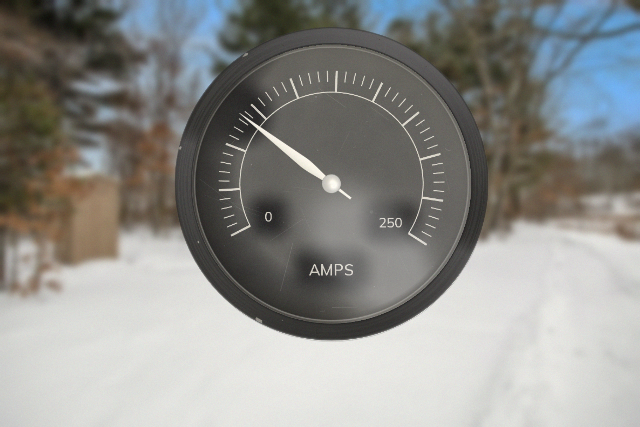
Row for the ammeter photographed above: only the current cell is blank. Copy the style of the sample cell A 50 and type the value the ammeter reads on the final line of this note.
A 67.5
